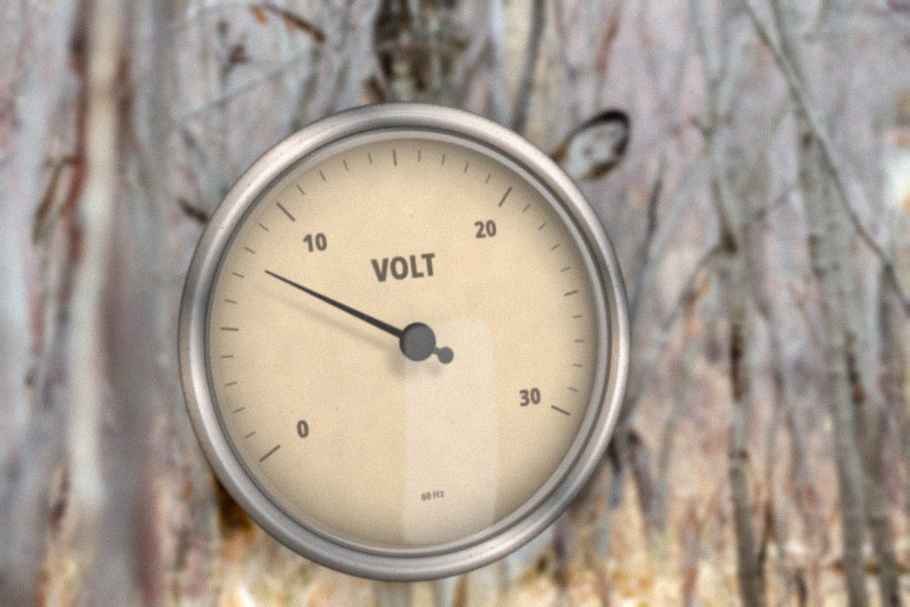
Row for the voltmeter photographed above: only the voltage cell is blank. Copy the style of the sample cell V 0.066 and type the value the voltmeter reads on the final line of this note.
V 7.5
